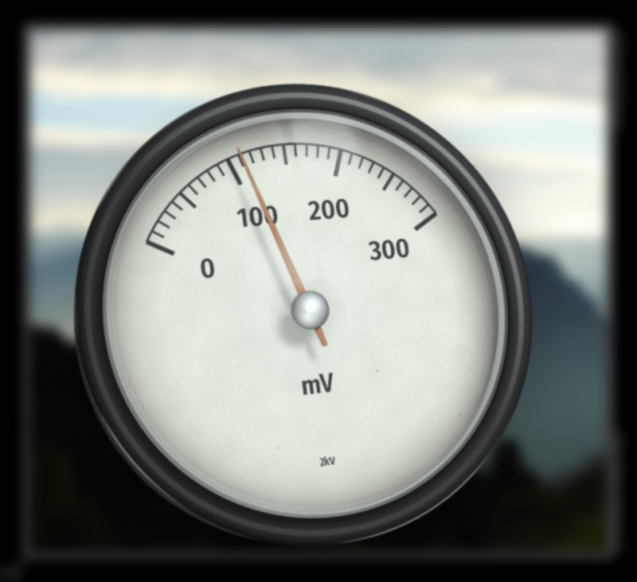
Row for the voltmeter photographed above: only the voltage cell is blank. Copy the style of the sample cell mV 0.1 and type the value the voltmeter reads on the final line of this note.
mV 110
